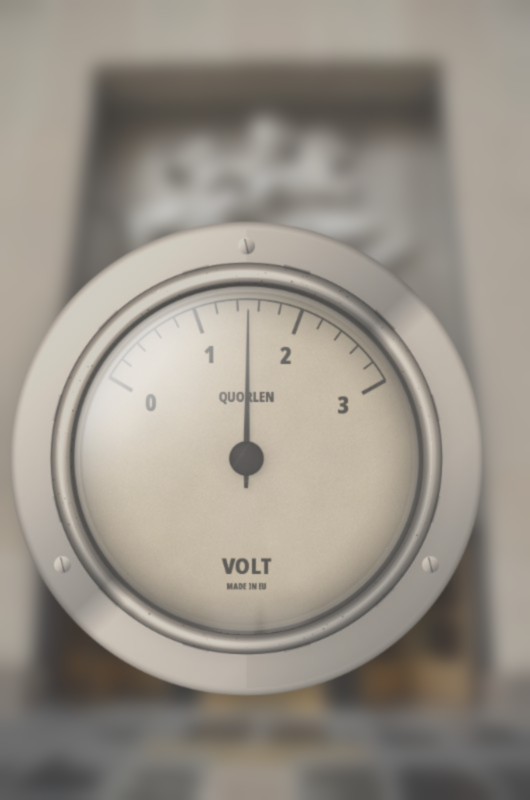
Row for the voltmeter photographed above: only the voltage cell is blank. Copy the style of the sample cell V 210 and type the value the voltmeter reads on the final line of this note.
V 1.5
